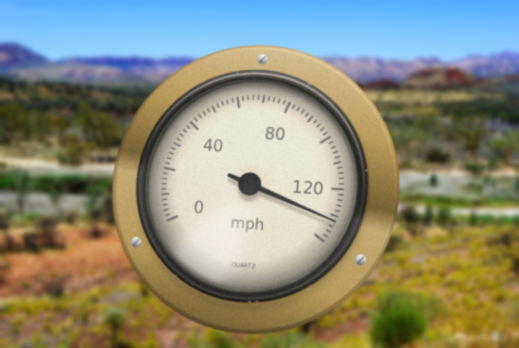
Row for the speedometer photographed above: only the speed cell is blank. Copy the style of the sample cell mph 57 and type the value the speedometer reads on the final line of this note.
mph 132
